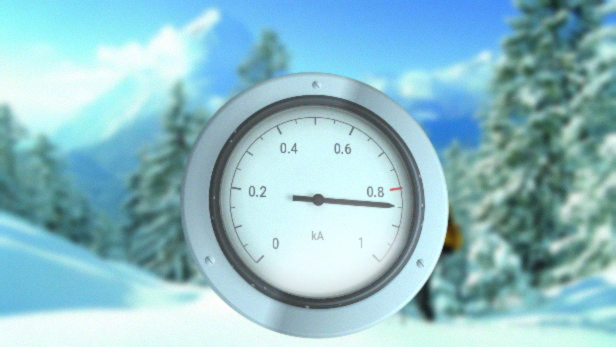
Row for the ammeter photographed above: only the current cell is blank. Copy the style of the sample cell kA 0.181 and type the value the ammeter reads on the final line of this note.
kA 0.85
